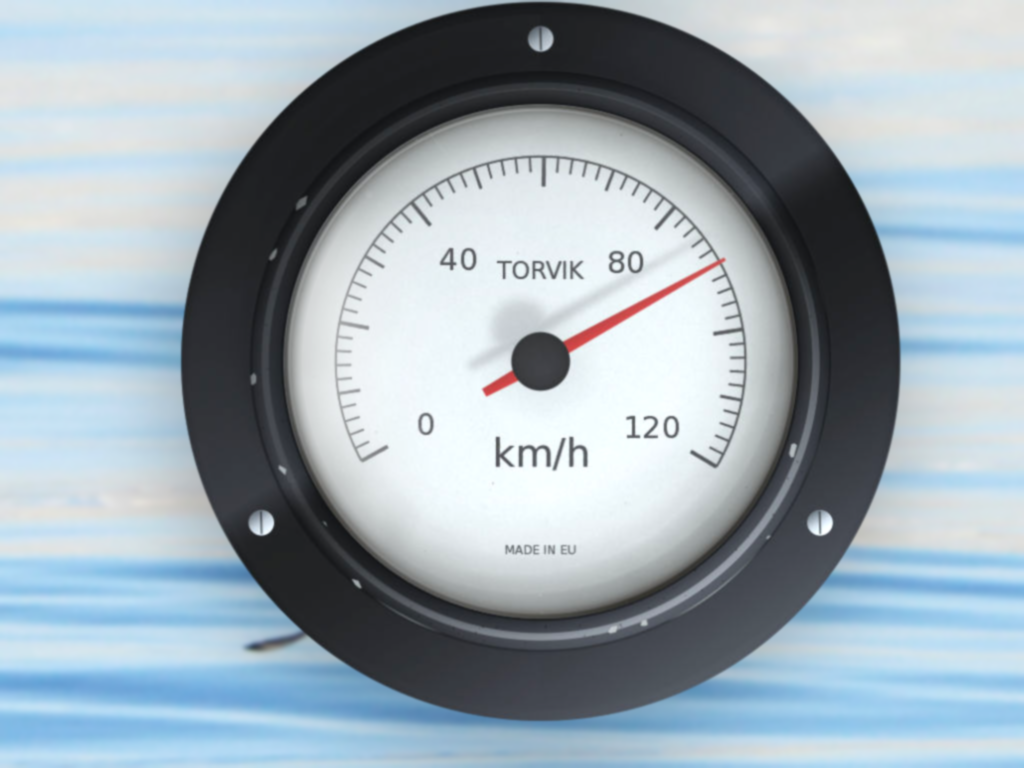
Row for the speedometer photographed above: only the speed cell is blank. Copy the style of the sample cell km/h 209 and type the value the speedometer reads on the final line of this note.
km/h 90
